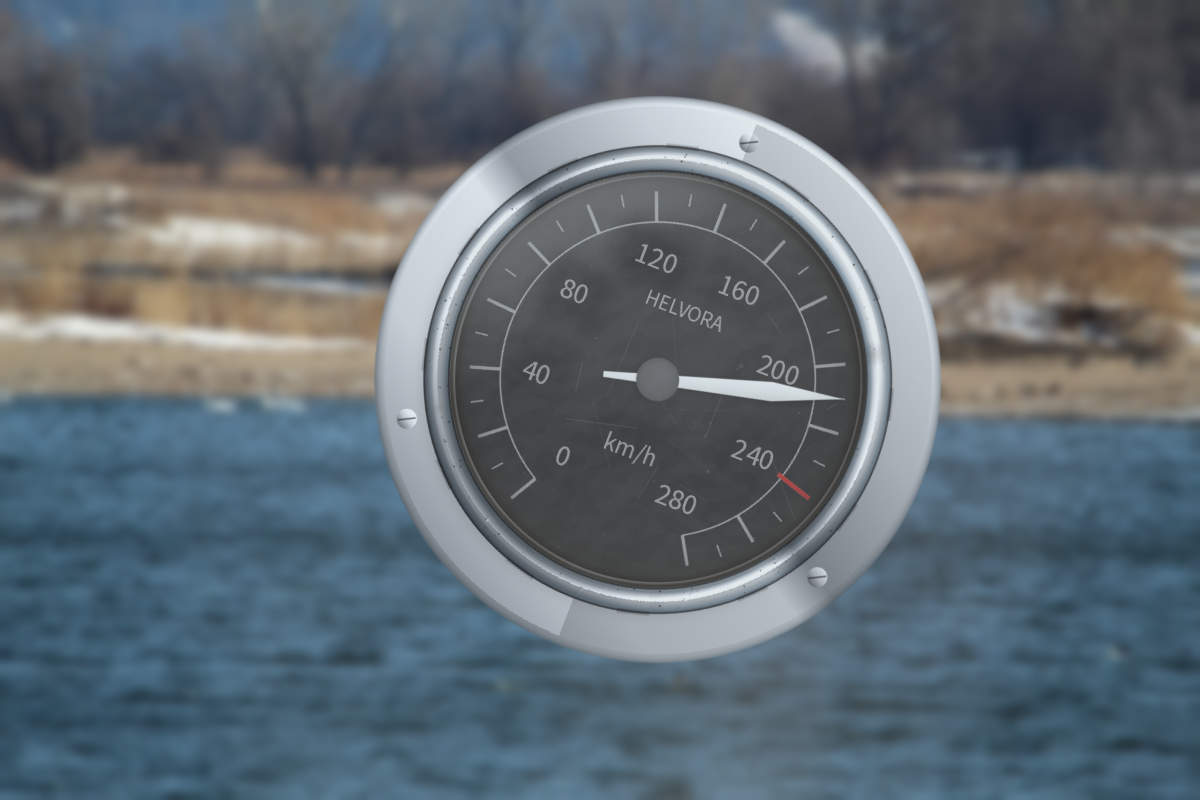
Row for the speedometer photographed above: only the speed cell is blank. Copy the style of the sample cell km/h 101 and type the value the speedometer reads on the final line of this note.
km/h 210
